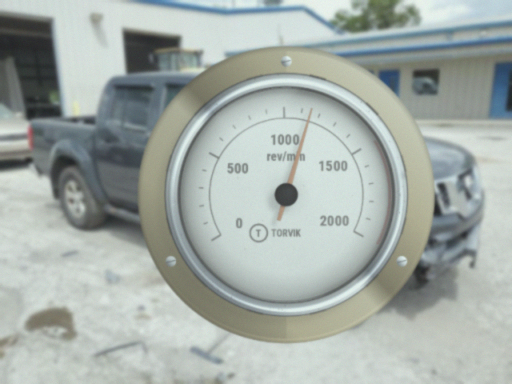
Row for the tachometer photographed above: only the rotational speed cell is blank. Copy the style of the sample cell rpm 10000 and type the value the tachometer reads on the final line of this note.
rpm 1150
